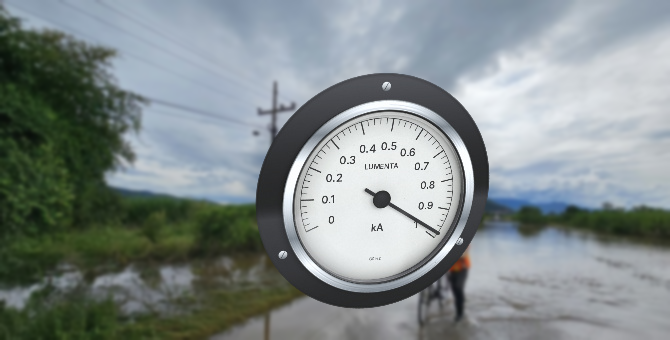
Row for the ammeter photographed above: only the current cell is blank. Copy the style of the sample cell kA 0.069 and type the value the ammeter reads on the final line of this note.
kA 0.98
